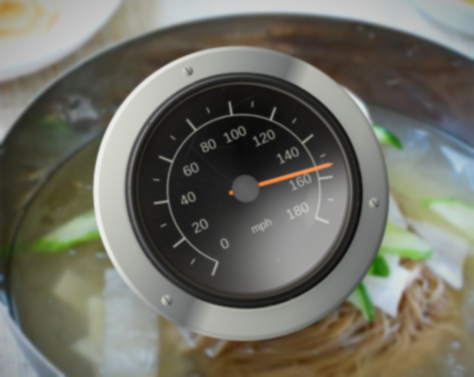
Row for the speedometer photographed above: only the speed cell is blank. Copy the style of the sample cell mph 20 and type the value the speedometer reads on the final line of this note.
mph 155
